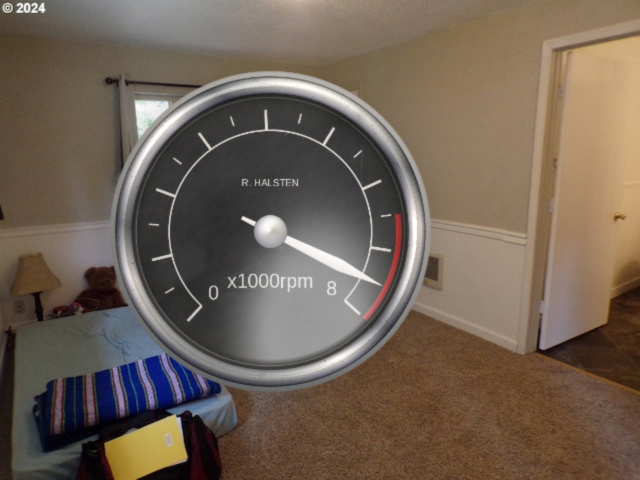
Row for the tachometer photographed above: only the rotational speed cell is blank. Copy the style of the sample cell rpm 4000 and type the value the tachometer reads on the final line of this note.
rpm 7500
